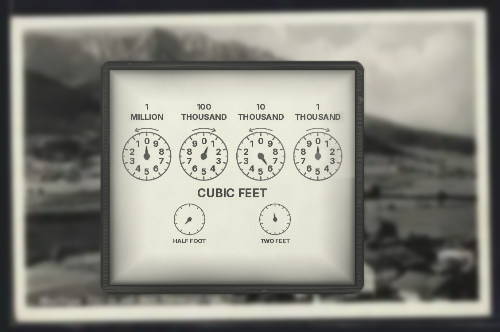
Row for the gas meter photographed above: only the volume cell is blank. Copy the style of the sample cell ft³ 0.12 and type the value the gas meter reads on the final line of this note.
ft³ 6000
